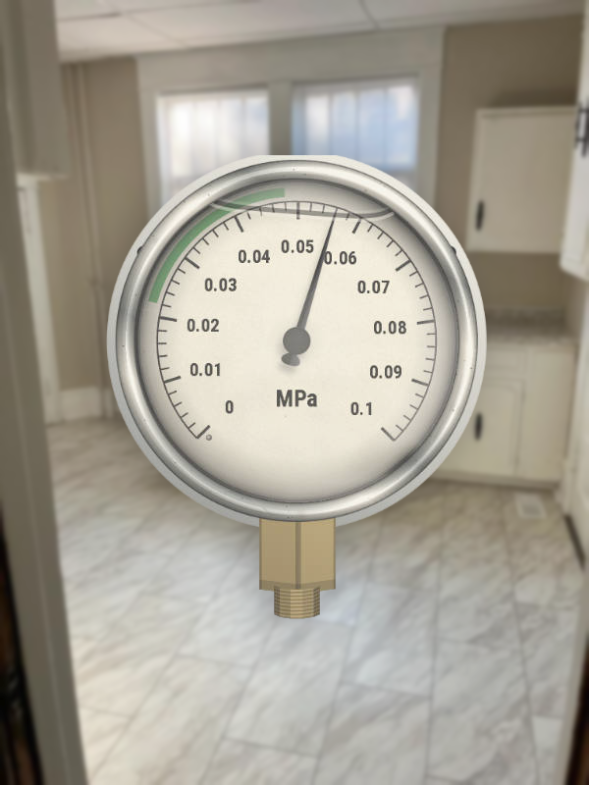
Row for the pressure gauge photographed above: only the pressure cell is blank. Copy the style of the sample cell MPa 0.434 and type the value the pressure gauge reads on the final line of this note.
MPa 0.056
